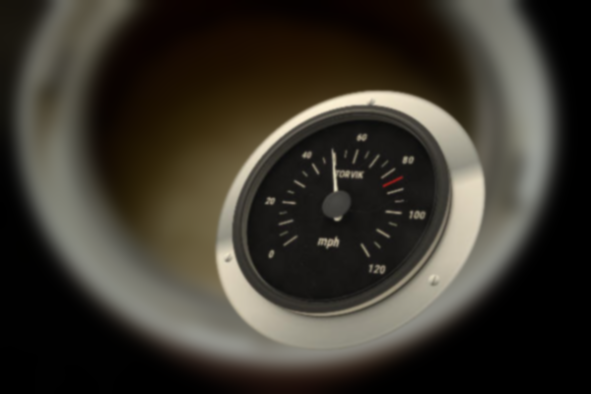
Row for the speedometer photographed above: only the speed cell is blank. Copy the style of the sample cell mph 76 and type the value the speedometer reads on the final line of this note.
mph 50
